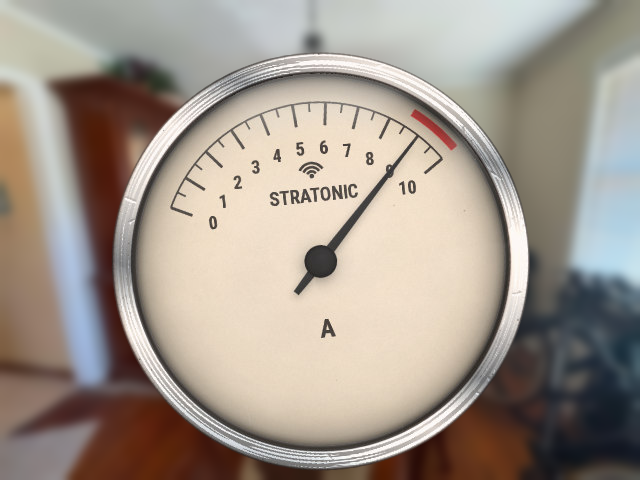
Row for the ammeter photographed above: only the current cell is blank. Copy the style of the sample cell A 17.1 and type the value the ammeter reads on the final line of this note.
A 9
